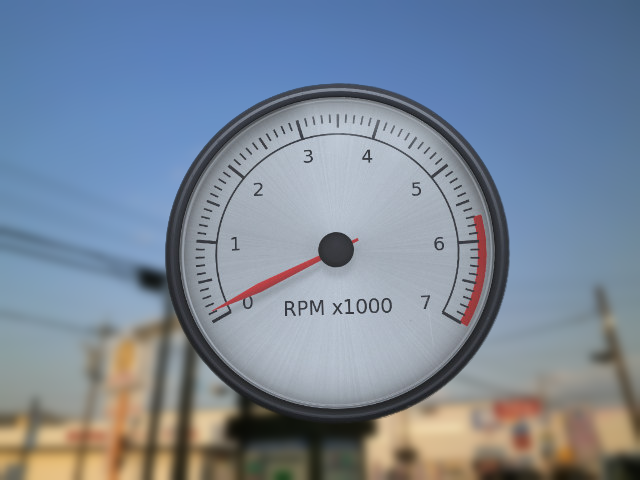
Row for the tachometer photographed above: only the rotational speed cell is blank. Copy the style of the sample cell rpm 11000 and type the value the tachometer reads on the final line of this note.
rpm 100
